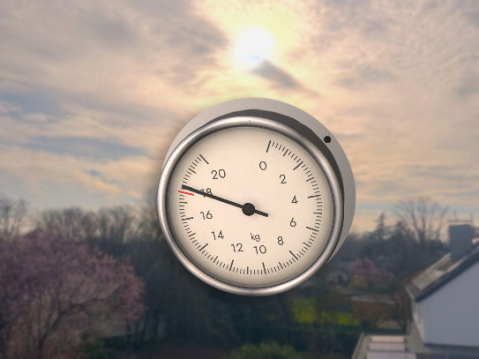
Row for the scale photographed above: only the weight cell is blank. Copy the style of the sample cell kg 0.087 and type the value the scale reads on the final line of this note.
kg 18
